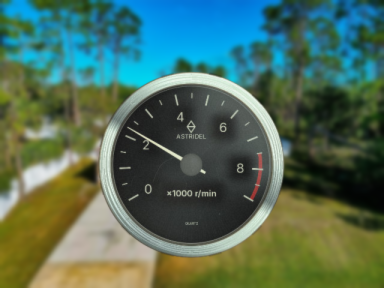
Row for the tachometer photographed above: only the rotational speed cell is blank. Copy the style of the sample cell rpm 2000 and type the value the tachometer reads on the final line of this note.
rpm 2250
